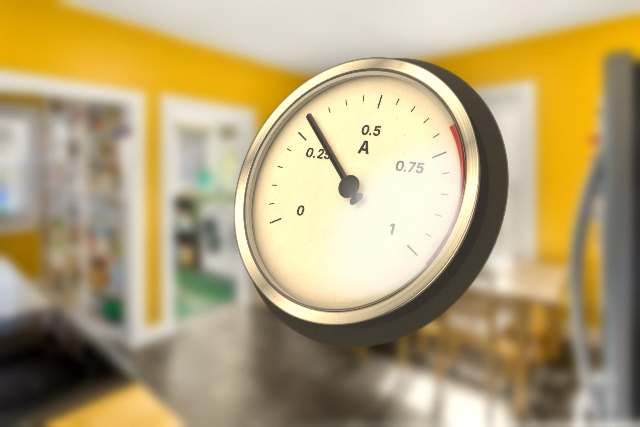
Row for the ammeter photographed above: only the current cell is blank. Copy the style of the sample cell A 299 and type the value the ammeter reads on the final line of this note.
A 0.3
